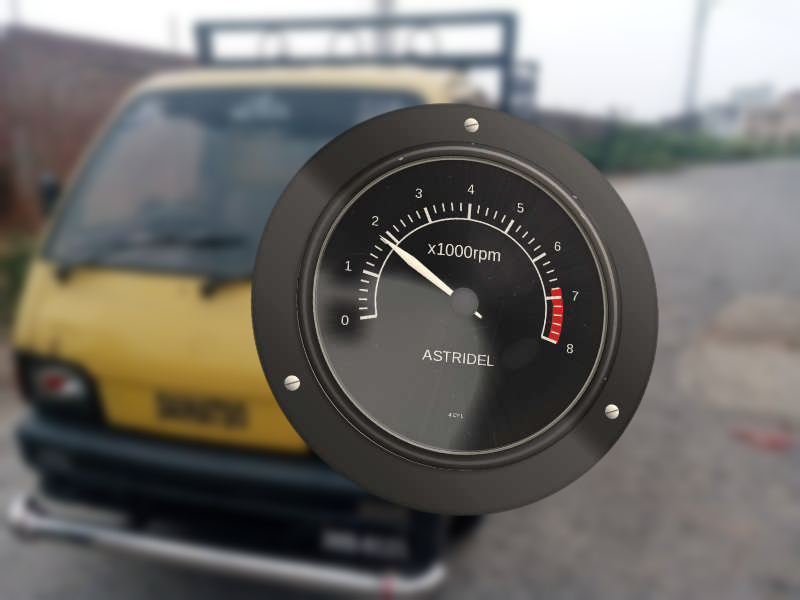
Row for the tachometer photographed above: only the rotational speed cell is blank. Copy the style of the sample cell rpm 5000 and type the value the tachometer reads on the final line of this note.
rpm 1800
